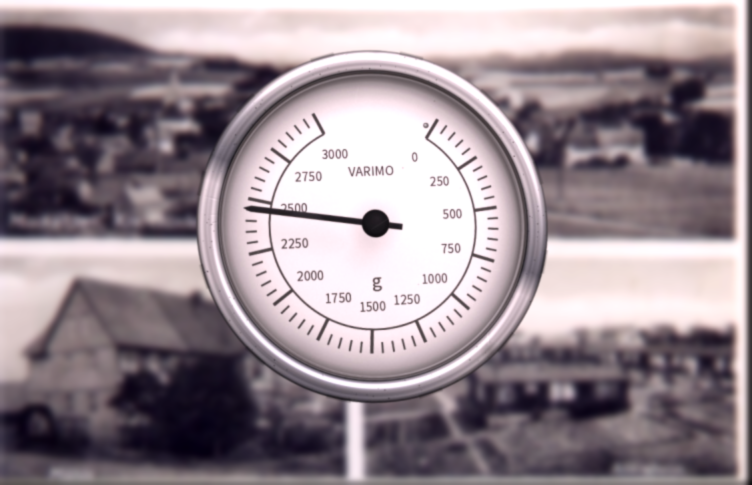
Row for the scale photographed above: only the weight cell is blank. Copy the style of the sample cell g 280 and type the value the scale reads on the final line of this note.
g 2450
